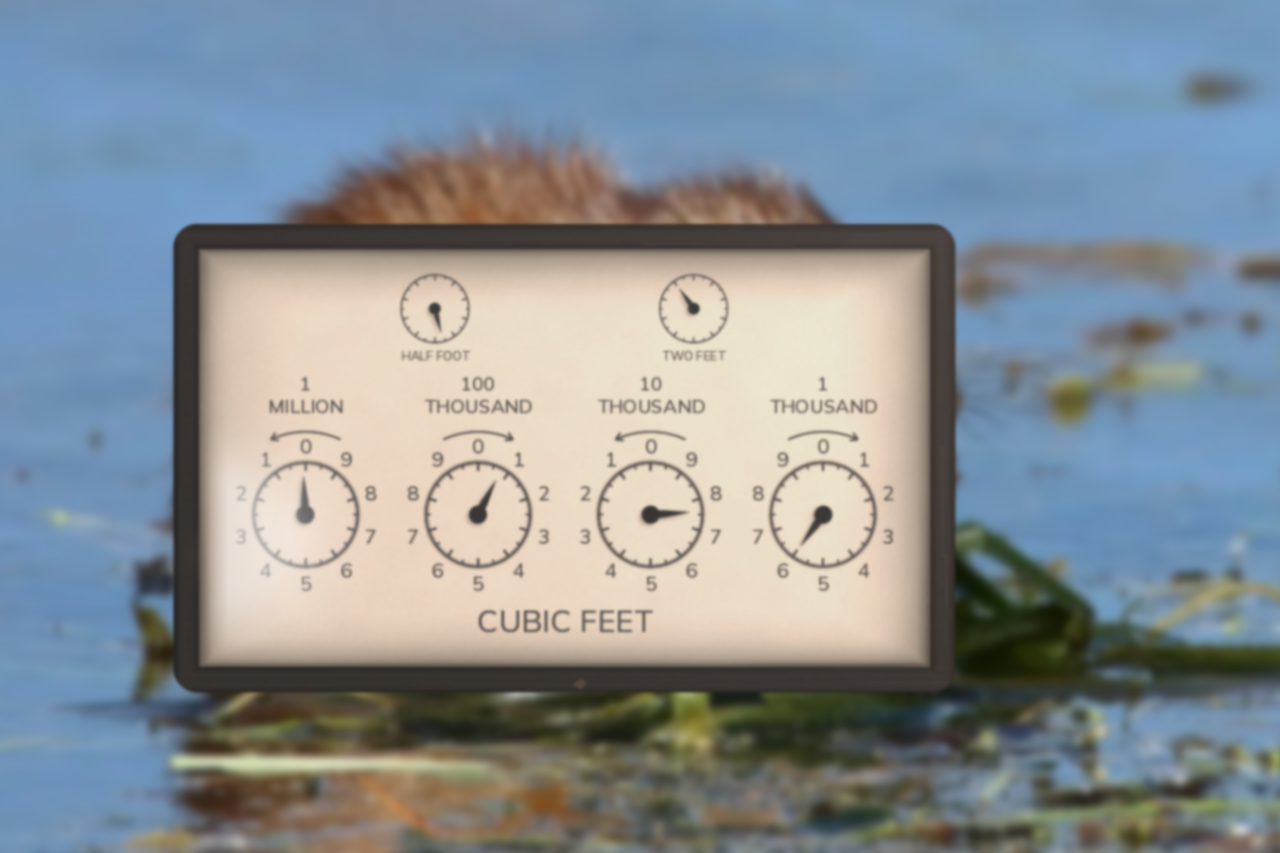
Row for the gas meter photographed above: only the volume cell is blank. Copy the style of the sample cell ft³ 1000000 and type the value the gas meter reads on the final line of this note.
ft³ 7600
